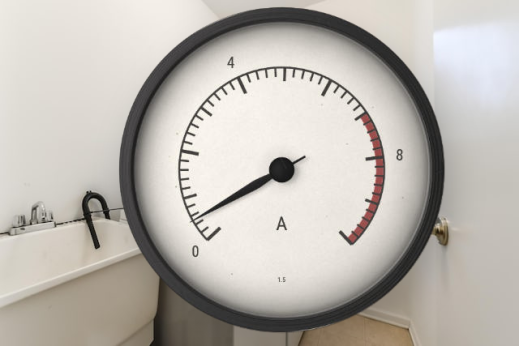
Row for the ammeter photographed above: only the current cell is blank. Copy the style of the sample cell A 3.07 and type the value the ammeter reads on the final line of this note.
A 0.5
